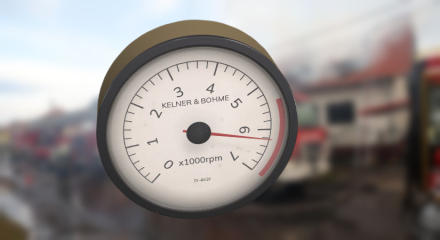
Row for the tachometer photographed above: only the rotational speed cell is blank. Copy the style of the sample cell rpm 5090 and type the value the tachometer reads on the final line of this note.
rpm 6200
